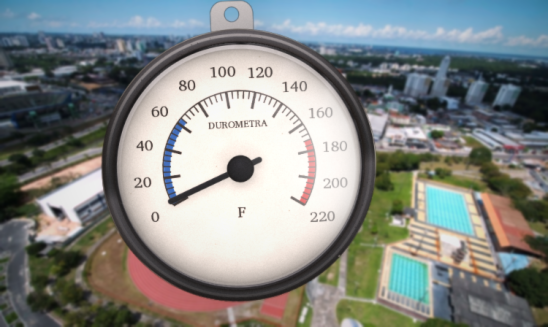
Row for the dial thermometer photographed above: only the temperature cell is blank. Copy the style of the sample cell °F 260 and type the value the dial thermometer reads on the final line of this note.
°F 4
